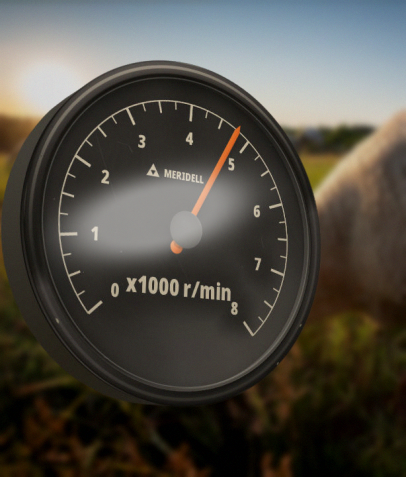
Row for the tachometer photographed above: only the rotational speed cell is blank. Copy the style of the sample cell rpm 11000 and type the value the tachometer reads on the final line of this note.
rpm 4750
